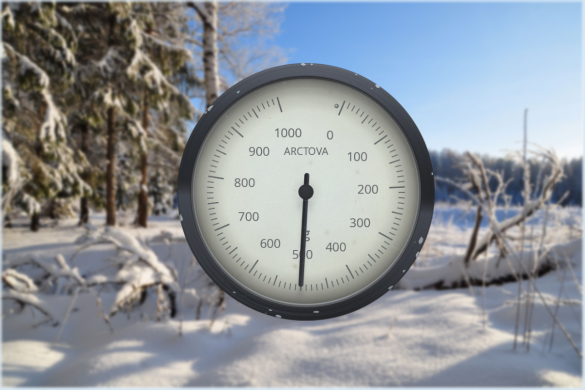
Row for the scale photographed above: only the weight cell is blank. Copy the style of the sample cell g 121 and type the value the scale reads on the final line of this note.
g 500
